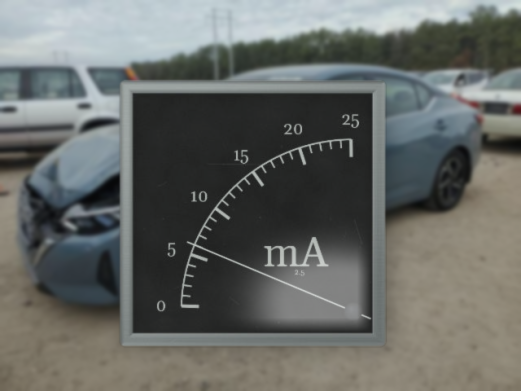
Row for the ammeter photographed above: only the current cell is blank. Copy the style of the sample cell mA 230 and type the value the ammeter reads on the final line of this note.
mA 6
